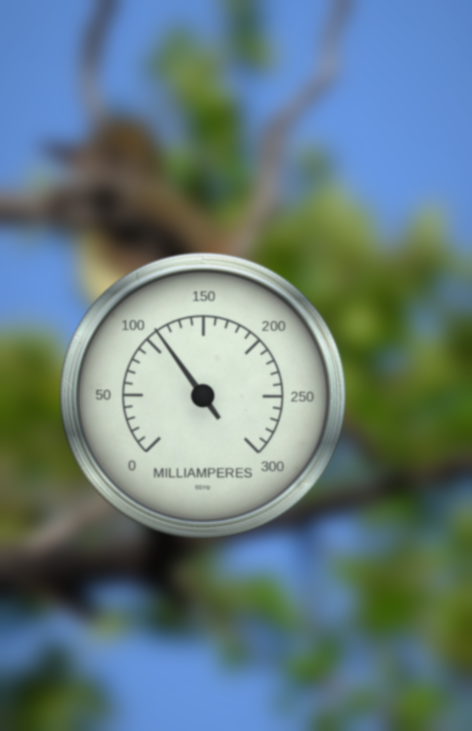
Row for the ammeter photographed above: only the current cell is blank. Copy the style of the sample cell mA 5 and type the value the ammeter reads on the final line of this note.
mA 110
